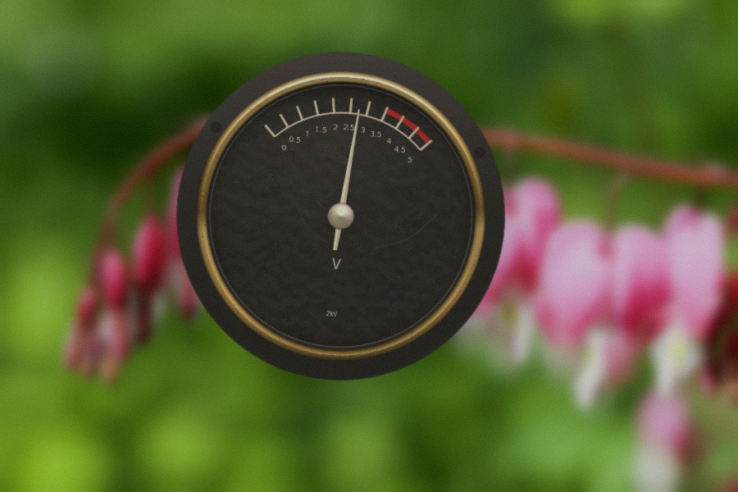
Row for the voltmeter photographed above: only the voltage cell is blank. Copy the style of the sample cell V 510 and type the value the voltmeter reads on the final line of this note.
V 2.75
